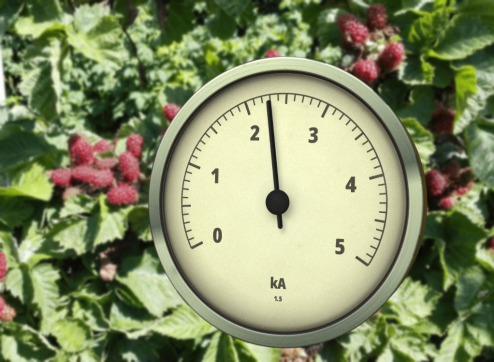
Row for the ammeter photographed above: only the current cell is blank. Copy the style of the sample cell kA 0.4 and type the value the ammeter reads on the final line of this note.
kA 2.3
